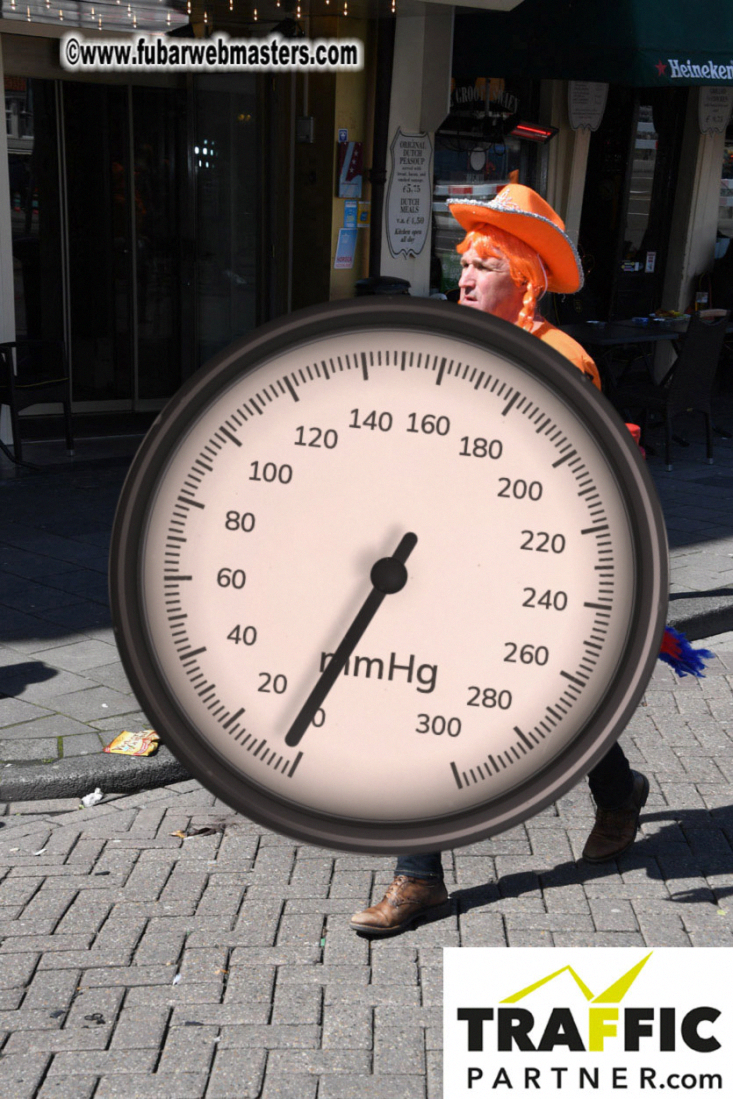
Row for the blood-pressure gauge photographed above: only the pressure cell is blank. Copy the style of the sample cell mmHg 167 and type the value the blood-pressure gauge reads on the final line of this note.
mmHg 4
